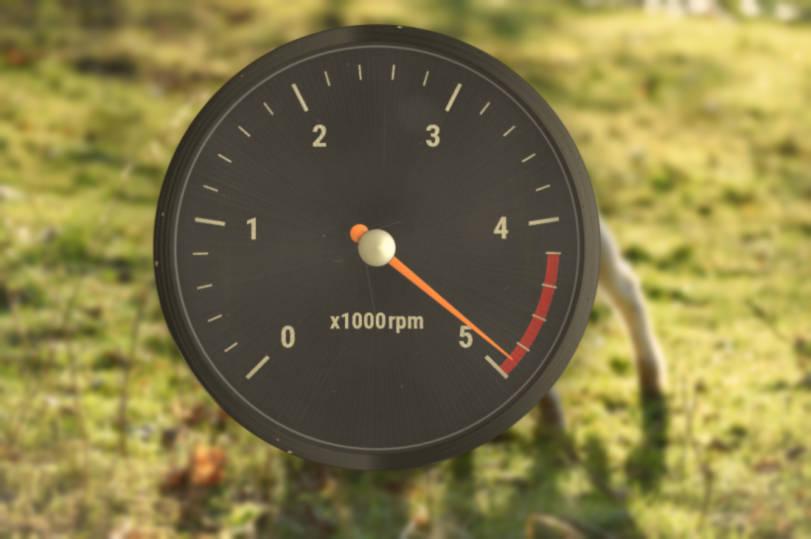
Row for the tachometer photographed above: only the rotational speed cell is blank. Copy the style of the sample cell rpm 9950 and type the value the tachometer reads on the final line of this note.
rpm 4900
